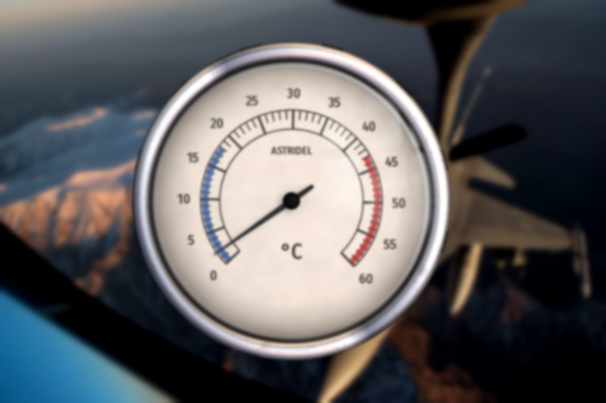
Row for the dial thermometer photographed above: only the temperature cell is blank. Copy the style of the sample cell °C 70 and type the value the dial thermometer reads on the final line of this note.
°C 2
